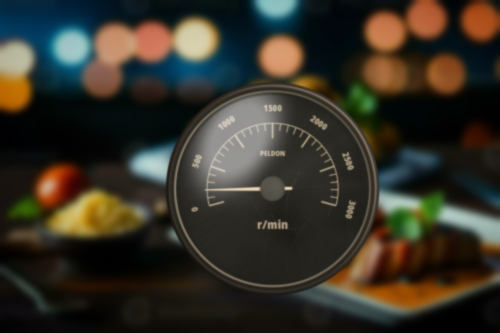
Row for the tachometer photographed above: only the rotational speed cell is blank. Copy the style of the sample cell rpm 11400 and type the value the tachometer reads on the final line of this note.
rpm 200
